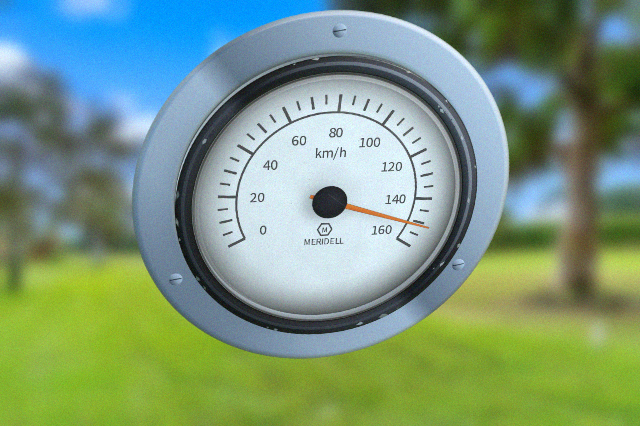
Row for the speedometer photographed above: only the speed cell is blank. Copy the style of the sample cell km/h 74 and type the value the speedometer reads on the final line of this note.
km/h 150
